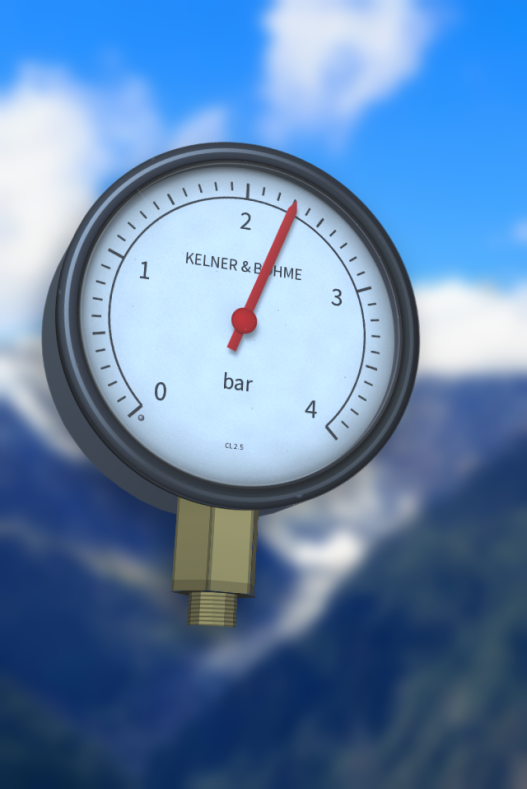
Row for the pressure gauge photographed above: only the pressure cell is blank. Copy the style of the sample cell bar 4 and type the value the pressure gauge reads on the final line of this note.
bar 2.3
